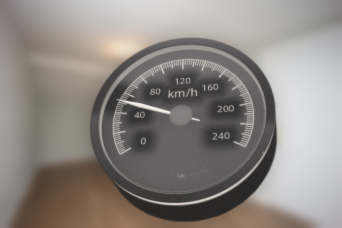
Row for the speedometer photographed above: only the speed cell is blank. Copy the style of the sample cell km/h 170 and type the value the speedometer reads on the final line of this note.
km/h 50
